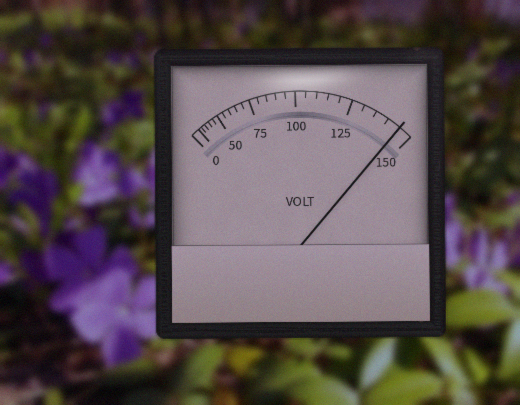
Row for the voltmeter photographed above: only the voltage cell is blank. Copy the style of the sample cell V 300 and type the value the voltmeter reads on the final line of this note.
V 145
